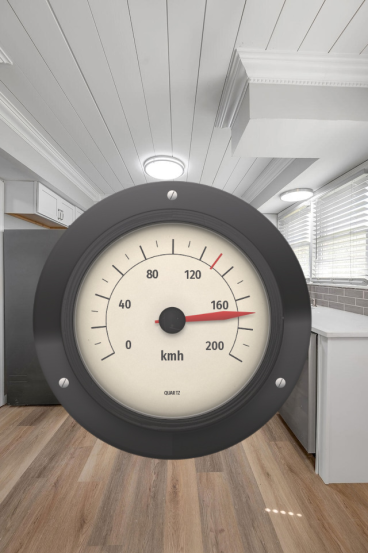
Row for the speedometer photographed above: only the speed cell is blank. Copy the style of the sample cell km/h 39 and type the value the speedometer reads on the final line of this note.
km/h 170
